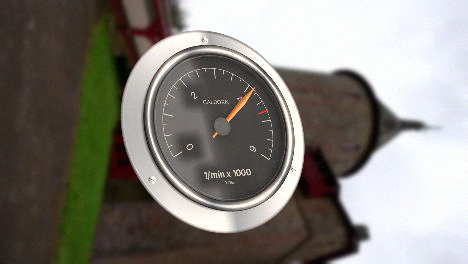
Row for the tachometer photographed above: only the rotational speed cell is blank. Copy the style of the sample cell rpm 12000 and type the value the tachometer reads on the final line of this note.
rpm 4125
